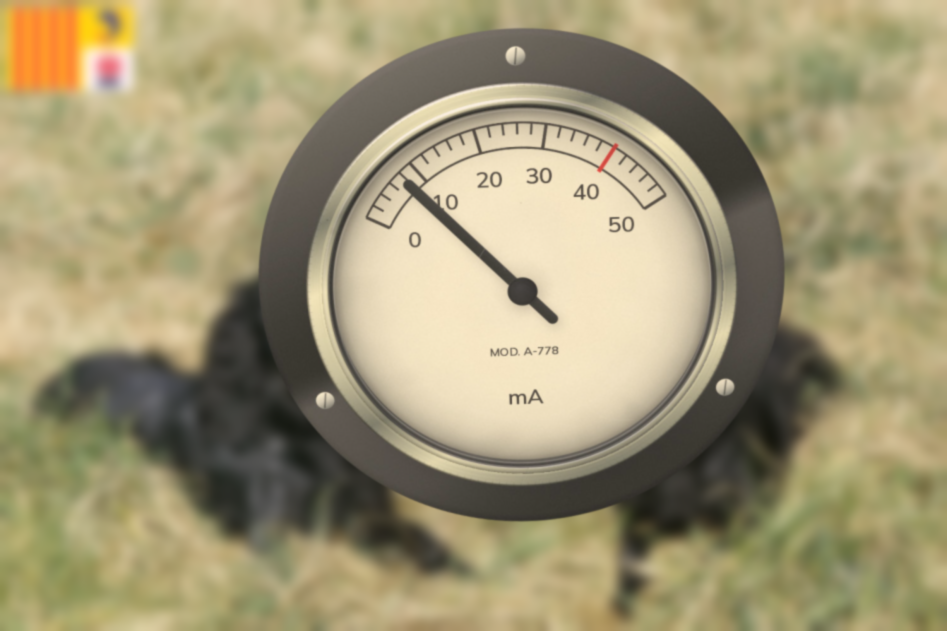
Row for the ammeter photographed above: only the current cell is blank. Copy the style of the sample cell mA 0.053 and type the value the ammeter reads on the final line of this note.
mA 8
